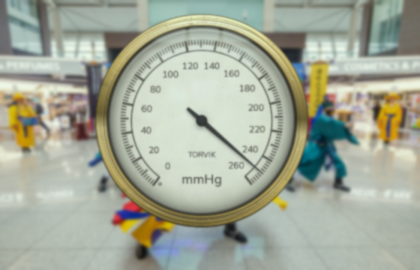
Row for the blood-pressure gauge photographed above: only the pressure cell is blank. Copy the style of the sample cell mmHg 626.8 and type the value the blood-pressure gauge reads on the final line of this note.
mmHg 250
